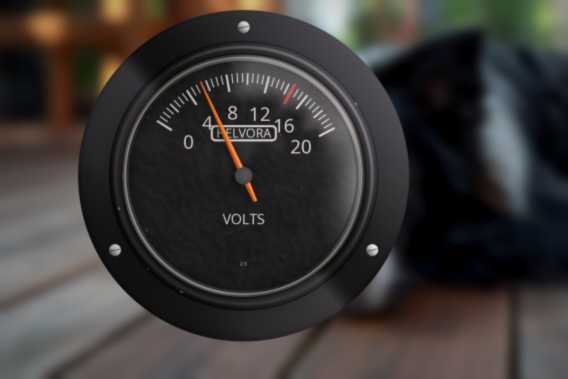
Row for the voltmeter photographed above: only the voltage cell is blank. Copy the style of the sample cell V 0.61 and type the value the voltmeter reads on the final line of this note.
V 5.5
